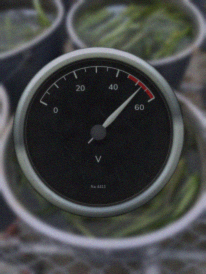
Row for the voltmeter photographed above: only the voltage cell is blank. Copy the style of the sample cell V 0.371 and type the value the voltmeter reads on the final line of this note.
V 52.5
